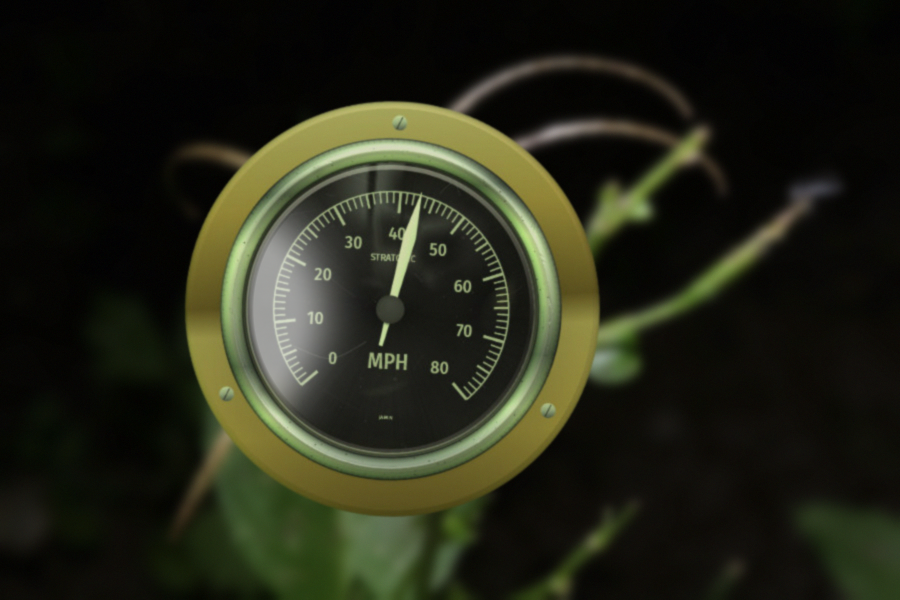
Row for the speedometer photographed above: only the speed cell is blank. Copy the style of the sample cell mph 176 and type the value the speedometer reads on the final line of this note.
mph 43
